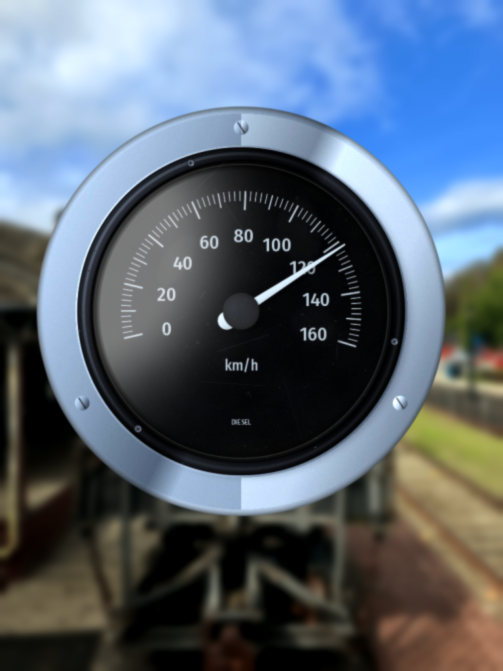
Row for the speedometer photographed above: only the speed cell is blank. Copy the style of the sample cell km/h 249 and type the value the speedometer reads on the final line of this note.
km/h 122
